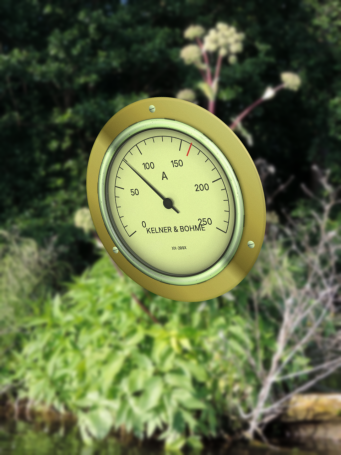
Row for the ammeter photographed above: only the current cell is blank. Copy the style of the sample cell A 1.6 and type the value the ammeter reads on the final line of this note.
A 80
